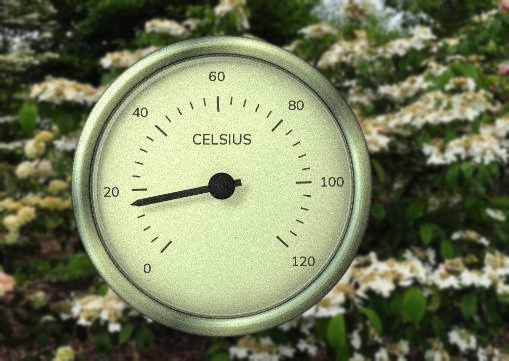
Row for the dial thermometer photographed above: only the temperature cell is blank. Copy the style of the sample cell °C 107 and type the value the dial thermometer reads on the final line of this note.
°C 16
